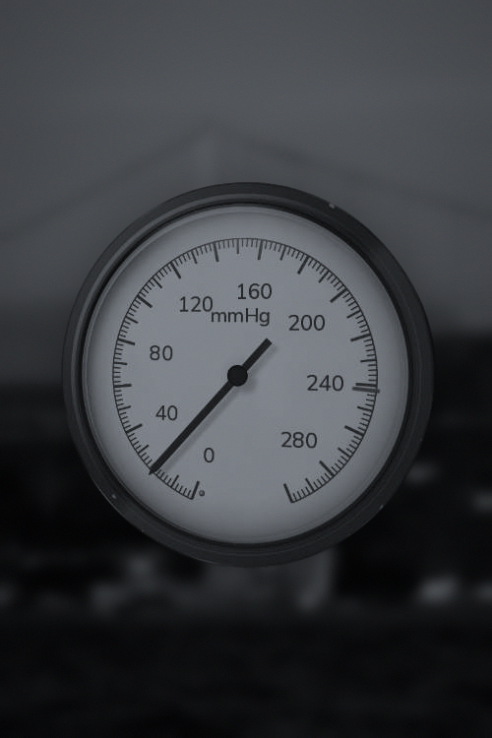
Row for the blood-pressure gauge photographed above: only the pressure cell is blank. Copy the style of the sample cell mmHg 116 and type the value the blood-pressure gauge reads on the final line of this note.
mmHg 20
